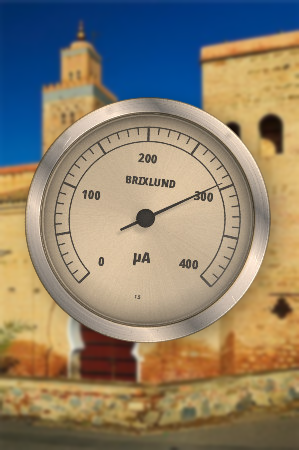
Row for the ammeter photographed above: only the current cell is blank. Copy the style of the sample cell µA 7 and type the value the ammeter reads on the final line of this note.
µA 295
